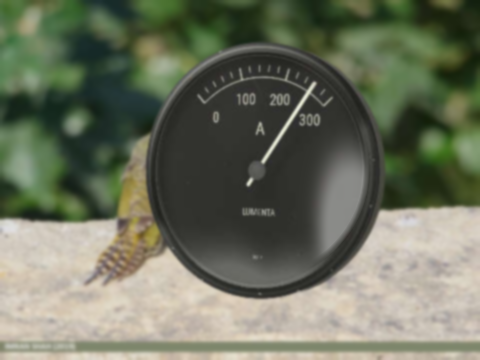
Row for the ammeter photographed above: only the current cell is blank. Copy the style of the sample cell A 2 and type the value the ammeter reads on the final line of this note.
A 260
